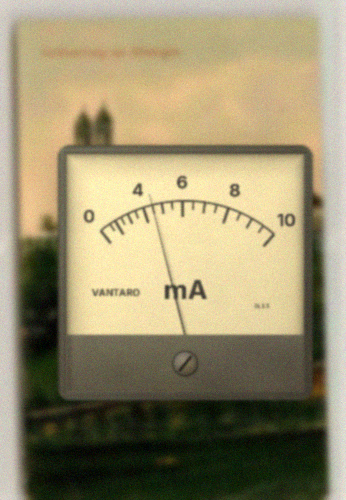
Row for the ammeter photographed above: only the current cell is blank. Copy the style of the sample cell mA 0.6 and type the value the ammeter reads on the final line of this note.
mA 4.5
